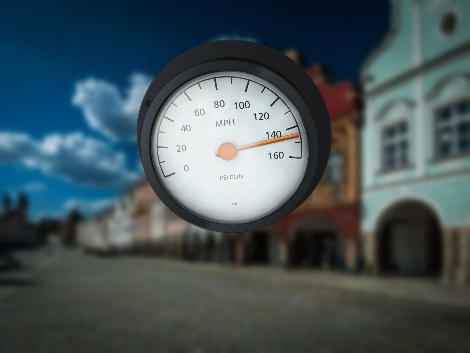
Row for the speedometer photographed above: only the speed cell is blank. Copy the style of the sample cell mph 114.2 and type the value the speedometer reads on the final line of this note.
mph 145
